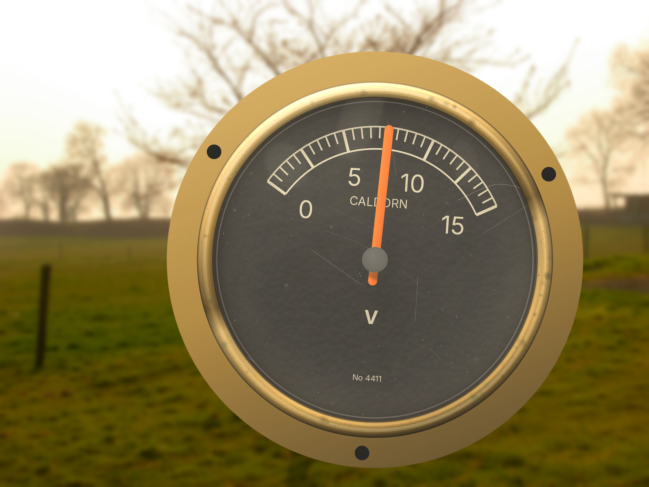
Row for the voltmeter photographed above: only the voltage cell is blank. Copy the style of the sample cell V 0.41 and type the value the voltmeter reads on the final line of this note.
V 7.5
